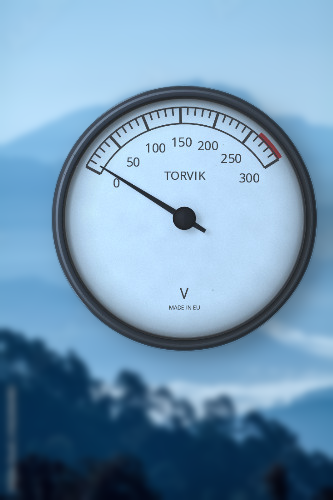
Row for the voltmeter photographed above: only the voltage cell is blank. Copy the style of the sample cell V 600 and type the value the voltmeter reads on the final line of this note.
V 10
